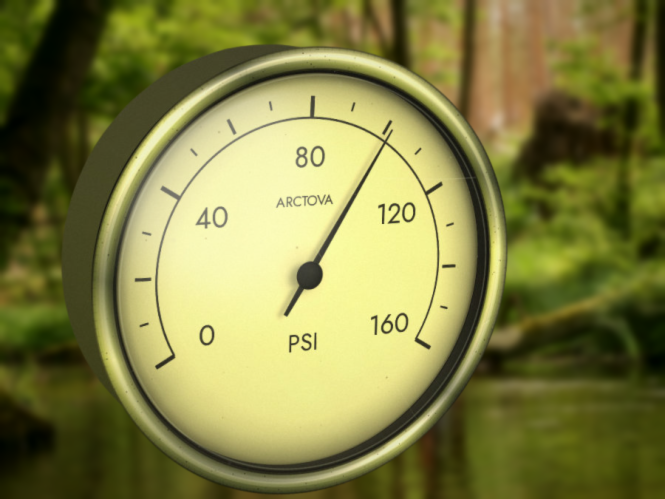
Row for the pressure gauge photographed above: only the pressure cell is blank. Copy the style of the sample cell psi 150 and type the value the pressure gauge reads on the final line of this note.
psi 100
